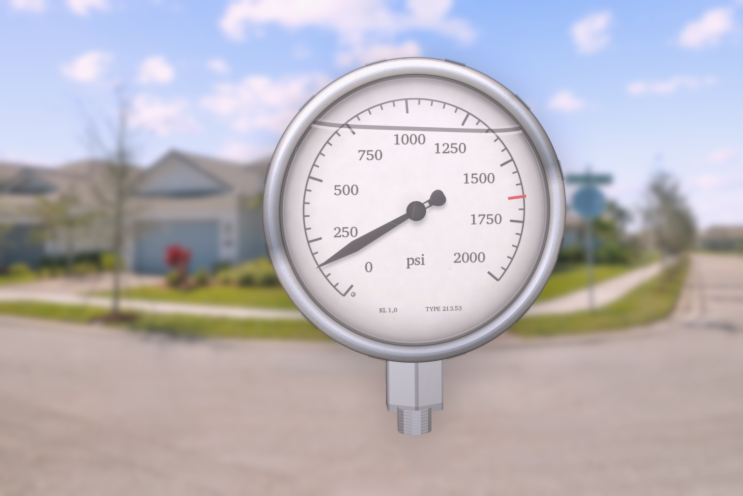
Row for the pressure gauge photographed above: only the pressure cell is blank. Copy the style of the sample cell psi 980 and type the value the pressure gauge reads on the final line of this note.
psi 150
